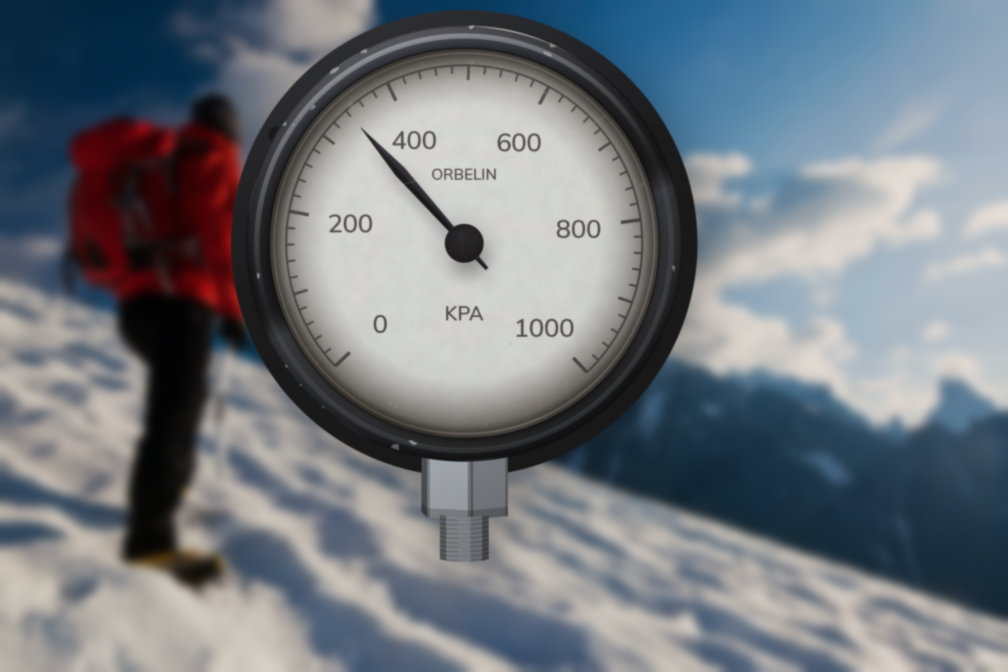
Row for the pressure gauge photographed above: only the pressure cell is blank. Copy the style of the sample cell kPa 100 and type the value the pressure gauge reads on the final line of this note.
kPa 340
